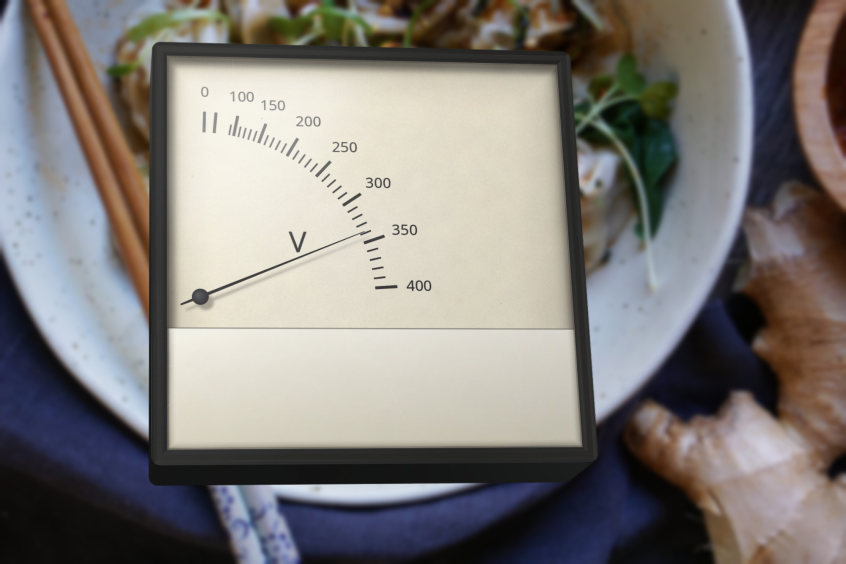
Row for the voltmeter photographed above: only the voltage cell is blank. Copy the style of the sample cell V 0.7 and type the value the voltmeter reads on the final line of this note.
V 340
